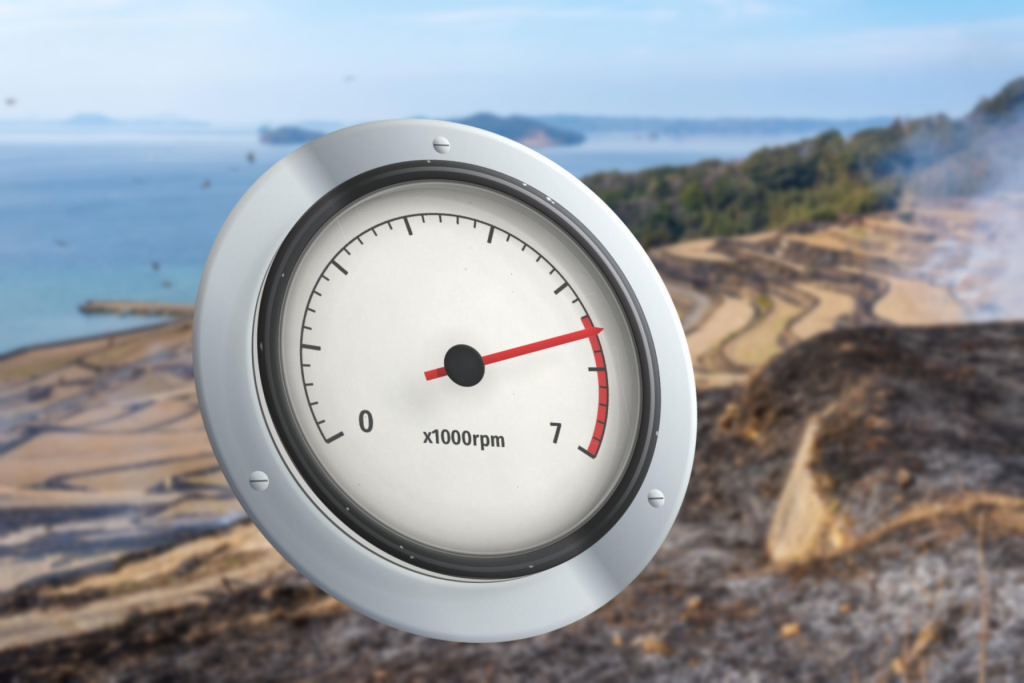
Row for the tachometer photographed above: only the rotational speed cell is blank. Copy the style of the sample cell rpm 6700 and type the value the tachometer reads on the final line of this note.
rpm 5600
